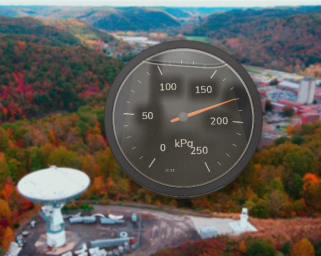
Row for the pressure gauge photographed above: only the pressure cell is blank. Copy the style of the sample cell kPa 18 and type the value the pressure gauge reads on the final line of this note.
kPa 180
